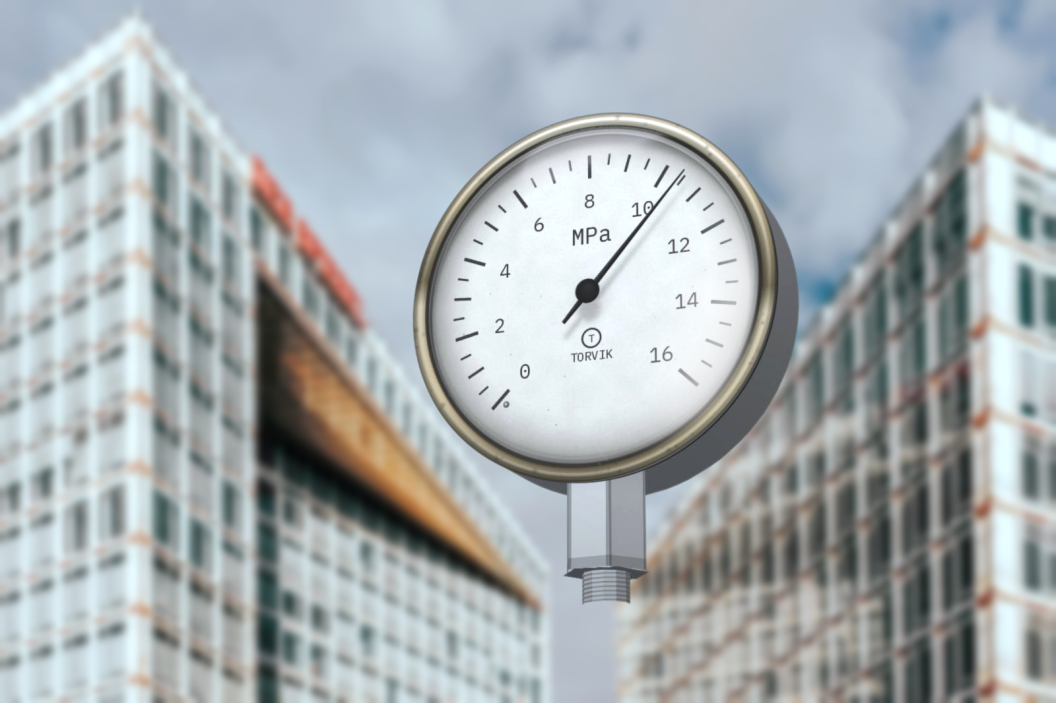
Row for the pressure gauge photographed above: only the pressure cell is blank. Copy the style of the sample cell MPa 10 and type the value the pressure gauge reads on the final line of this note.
MPa 10.5
